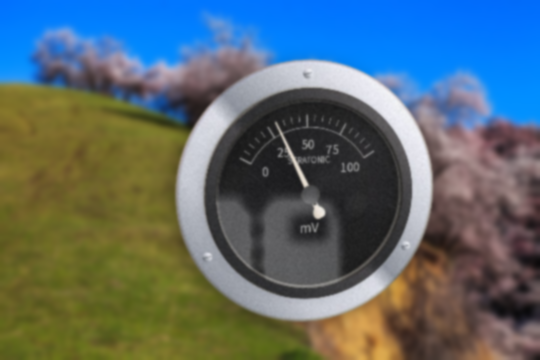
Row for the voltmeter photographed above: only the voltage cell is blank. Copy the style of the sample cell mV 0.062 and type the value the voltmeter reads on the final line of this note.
mV 30
